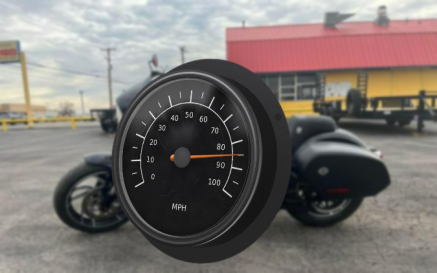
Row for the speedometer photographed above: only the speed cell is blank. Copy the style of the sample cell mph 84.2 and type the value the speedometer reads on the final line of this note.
mph 85
